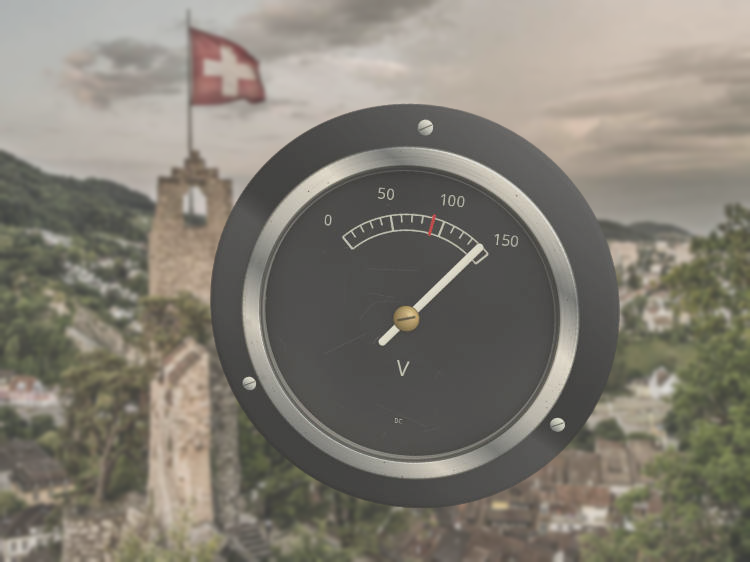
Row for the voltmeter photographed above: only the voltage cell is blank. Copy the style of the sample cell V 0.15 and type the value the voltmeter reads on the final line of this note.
V 140
